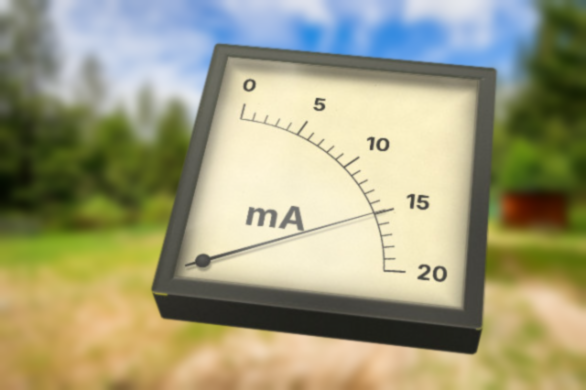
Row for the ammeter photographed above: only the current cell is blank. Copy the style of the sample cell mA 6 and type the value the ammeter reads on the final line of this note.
mA 15
